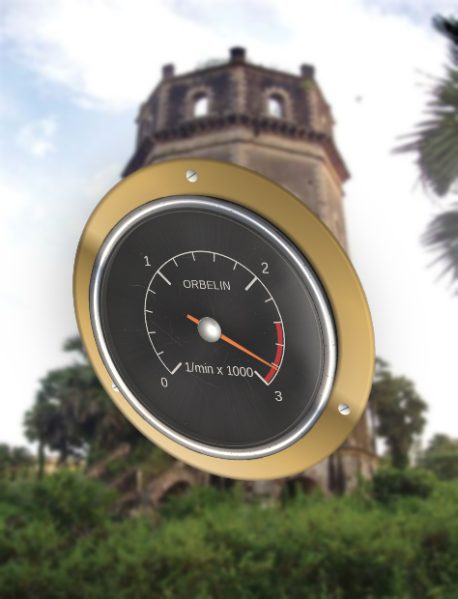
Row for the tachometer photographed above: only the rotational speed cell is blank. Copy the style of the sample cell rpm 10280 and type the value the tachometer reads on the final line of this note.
rpm 2800
